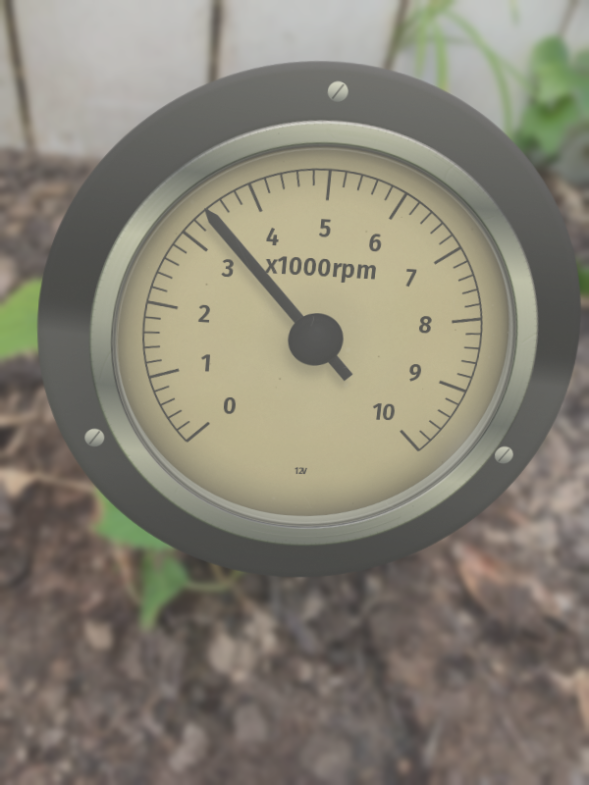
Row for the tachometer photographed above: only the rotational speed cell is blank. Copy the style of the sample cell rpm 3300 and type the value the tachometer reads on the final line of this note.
rpm 3400
